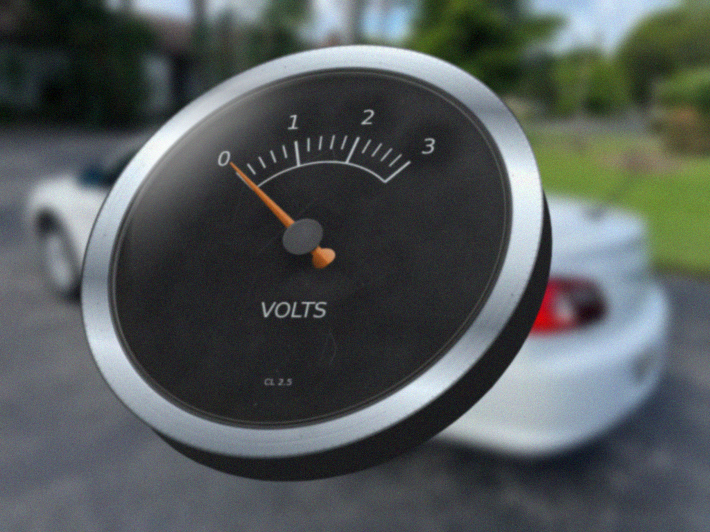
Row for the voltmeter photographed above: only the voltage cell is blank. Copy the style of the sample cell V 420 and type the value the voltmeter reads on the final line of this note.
V 0
